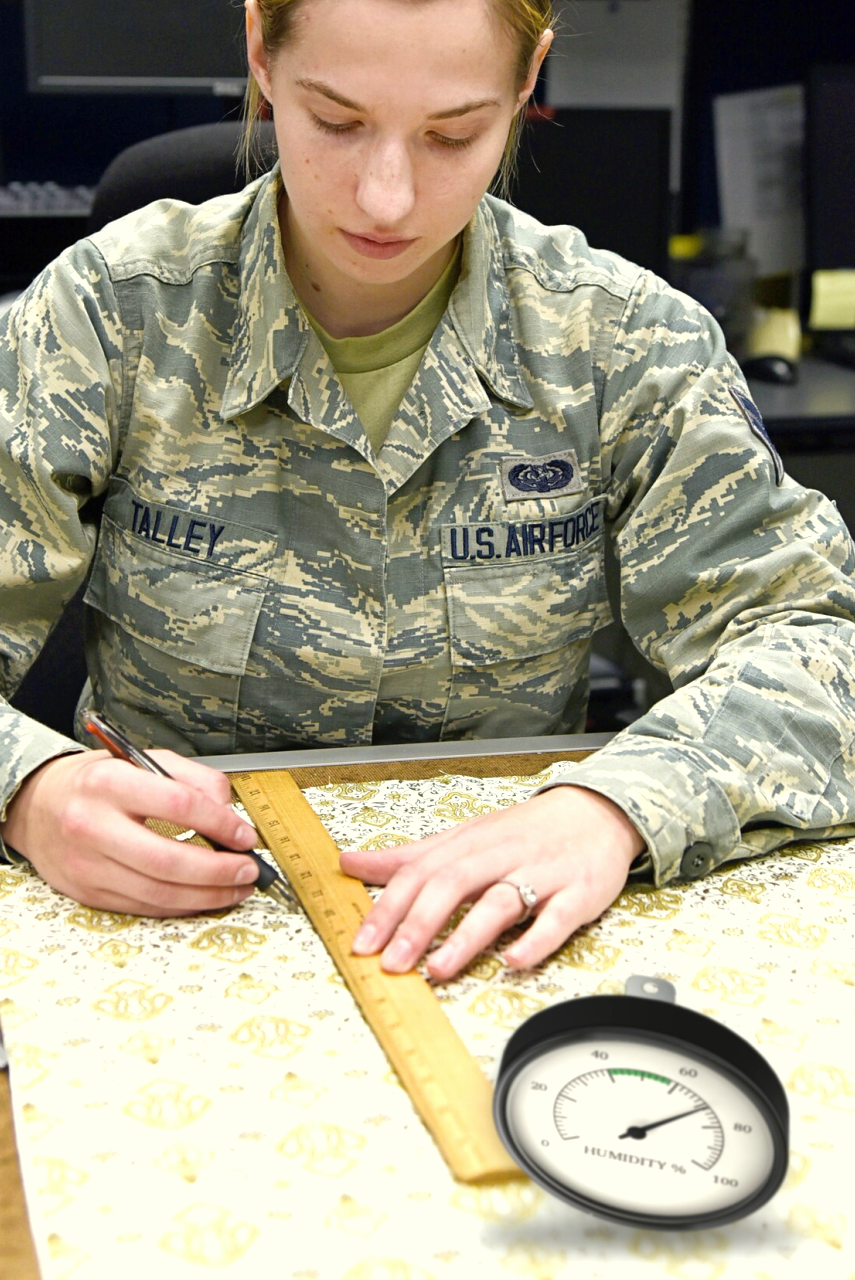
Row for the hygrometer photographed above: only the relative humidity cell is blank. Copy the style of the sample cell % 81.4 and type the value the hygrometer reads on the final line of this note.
% 70
